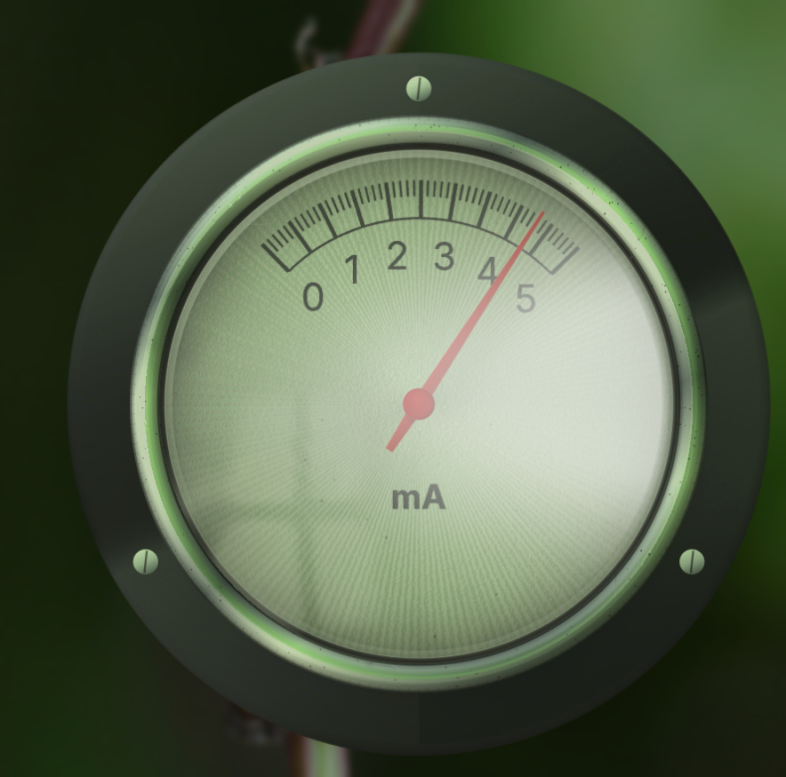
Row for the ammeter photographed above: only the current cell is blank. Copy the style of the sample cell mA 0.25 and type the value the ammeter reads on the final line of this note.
mA 4.3
